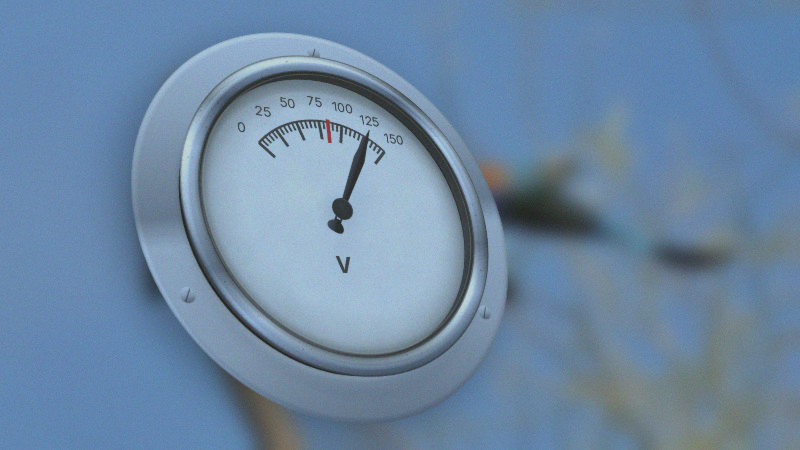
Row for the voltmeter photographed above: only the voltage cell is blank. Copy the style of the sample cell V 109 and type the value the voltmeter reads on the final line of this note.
V 125
